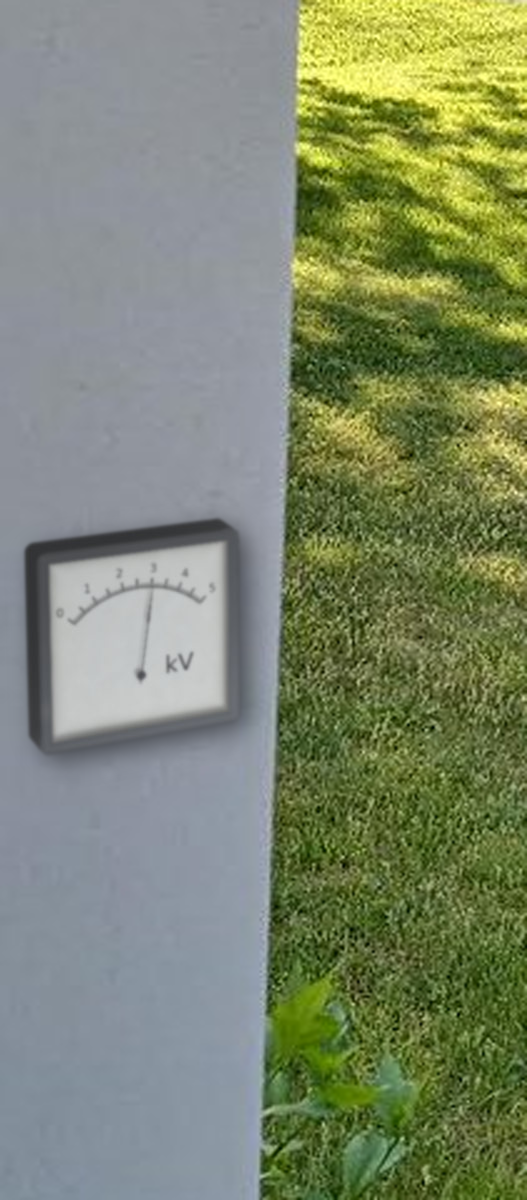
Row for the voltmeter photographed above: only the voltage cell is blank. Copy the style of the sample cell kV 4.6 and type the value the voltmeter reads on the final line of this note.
kV 3
